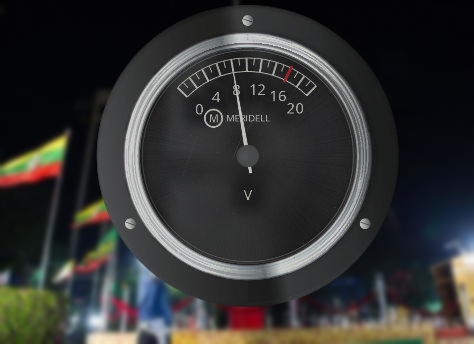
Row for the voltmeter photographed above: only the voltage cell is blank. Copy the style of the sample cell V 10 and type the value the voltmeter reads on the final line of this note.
V 8
